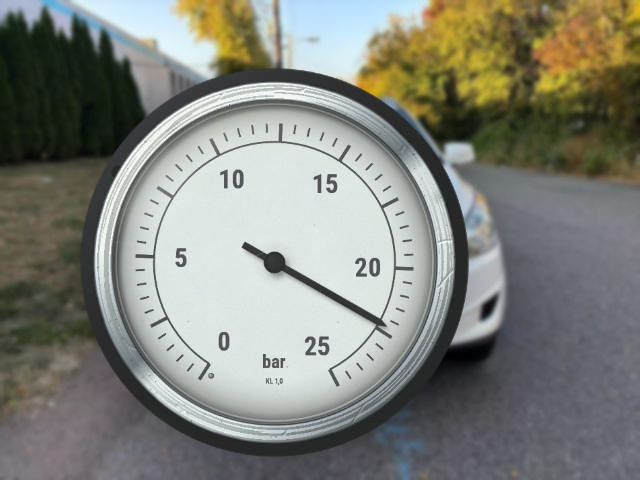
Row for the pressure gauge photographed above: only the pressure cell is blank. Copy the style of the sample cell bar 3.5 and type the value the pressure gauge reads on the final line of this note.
bar 22.25
